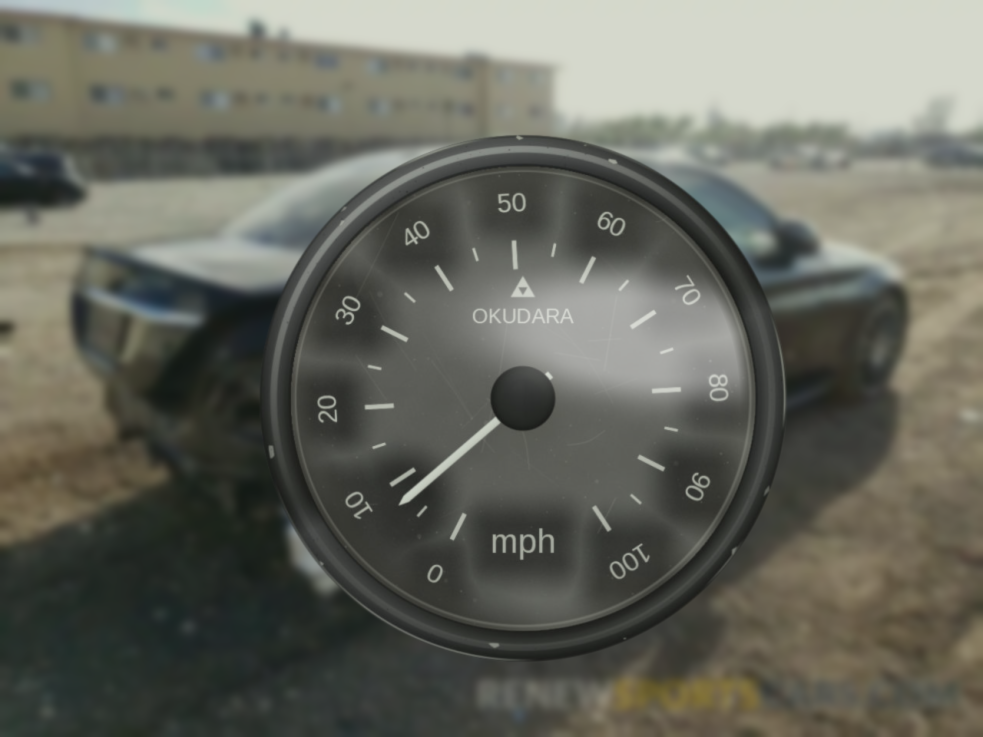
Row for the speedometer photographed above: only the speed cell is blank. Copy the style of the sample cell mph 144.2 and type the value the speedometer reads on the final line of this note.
mph 7.5
